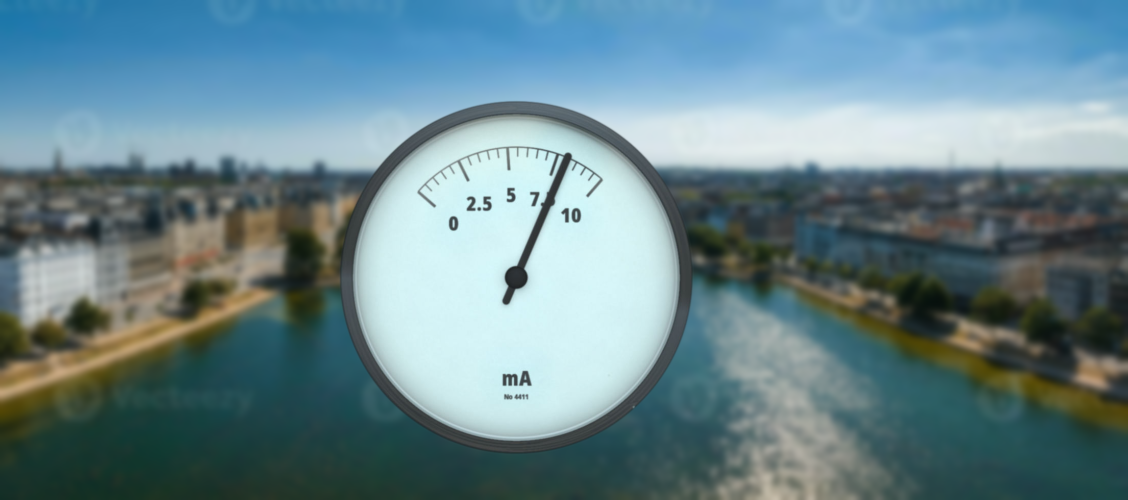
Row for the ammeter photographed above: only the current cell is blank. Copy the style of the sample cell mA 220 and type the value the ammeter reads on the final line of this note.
mA 8
